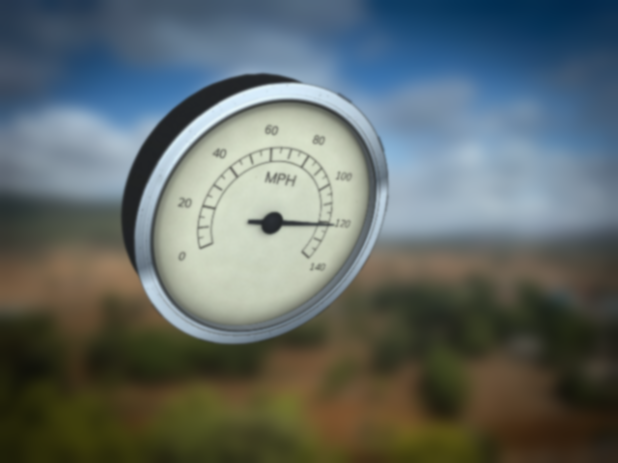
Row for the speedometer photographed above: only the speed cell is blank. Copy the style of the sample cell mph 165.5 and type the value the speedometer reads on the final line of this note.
mph 120
